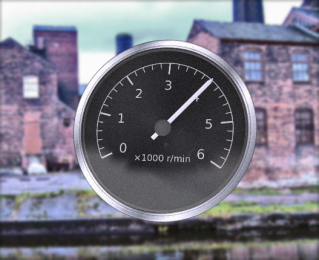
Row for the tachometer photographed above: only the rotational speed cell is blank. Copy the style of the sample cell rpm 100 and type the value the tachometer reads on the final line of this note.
rpm 4000
